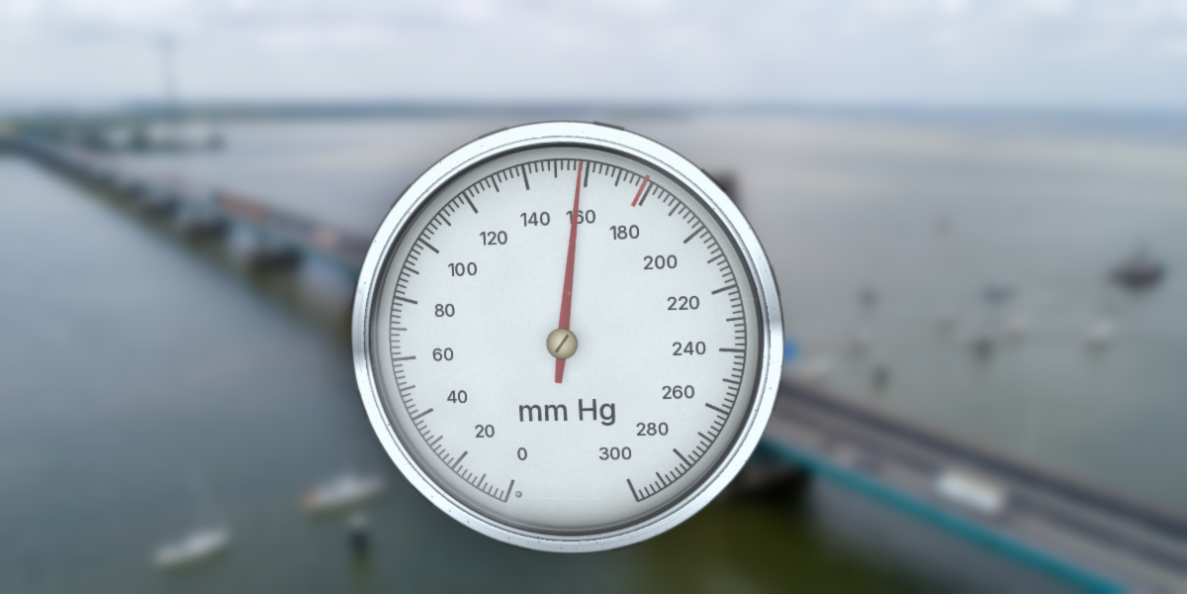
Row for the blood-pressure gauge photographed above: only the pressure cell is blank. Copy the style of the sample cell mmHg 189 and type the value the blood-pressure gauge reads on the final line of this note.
mmHg 158
